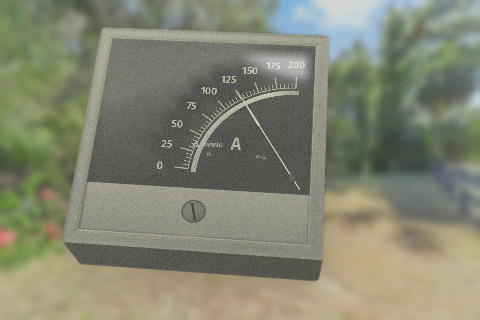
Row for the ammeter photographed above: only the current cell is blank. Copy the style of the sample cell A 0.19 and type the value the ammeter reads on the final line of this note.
A 125
